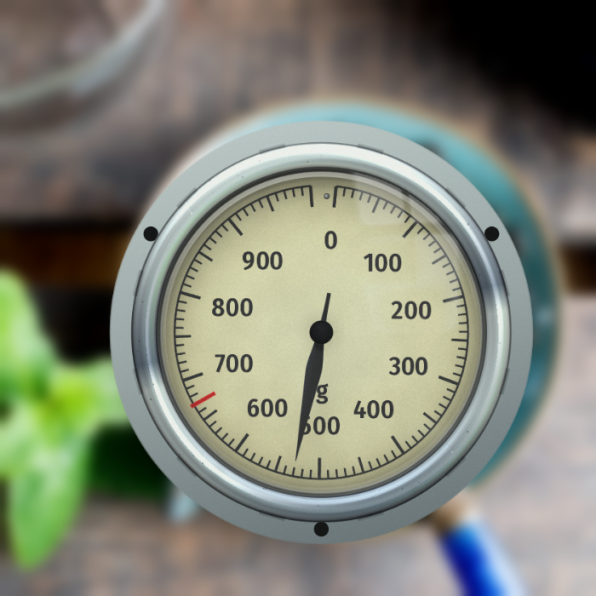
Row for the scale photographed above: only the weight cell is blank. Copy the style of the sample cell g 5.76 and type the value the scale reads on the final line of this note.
g 530
